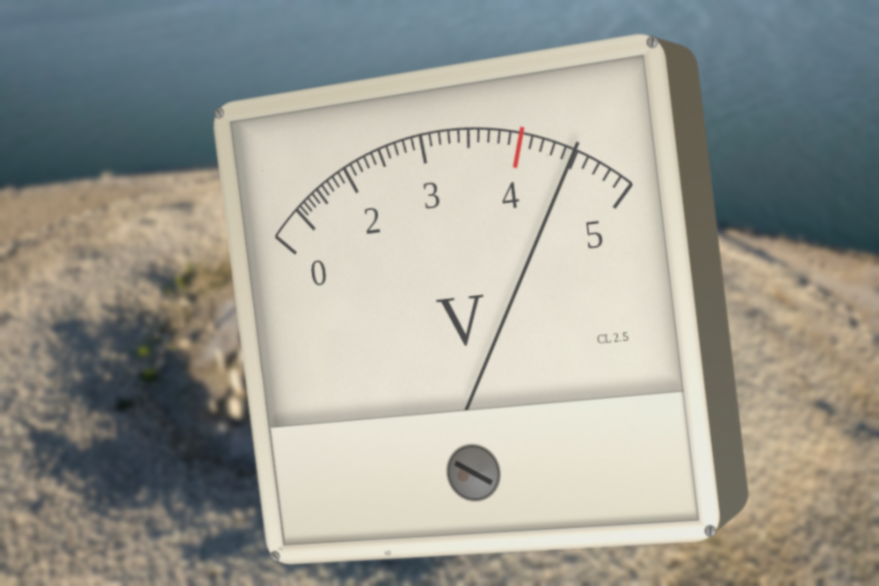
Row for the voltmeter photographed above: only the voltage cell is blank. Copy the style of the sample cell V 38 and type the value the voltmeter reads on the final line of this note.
V 4.5
